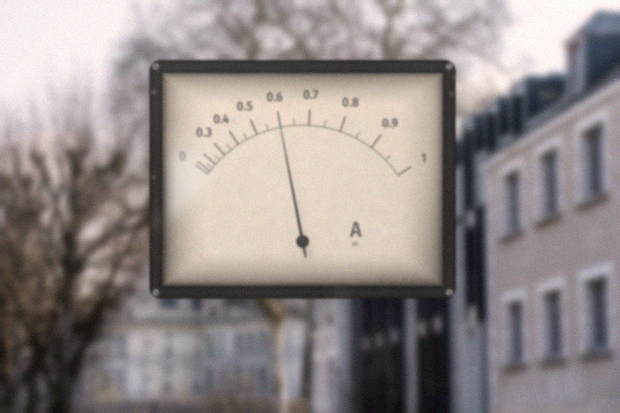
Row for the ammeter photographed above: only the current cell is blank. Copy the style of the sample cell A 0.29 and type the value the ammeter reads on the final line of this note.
A 0.6
